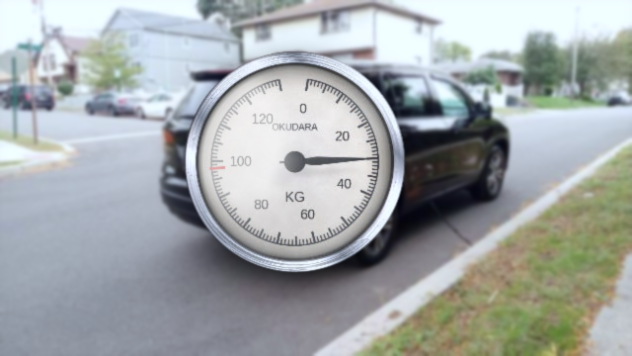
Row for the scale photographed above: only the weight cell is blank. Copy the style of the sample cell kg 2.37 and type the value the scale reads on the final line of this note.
kg 30
